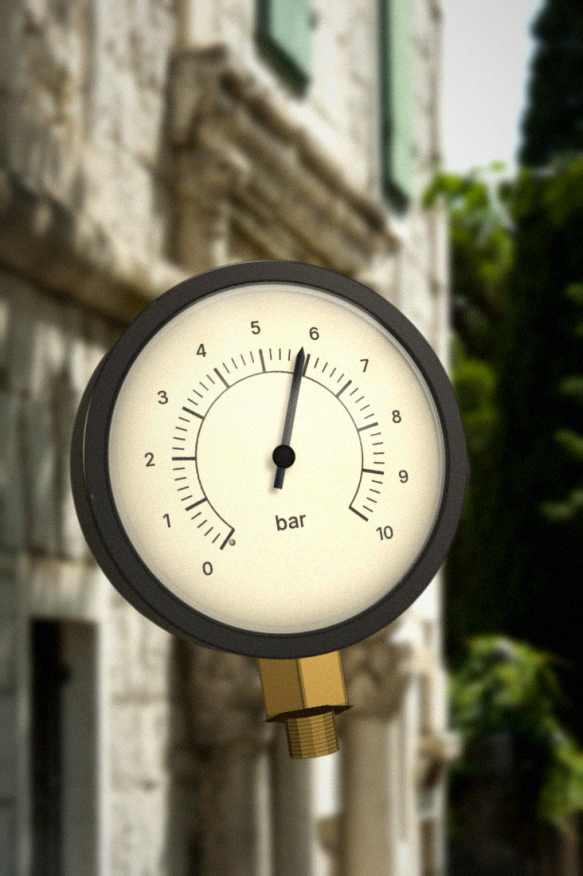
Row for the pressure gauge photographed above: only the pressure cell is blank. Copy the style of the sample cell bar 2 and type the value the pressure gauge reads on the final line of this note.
bar 5.8
